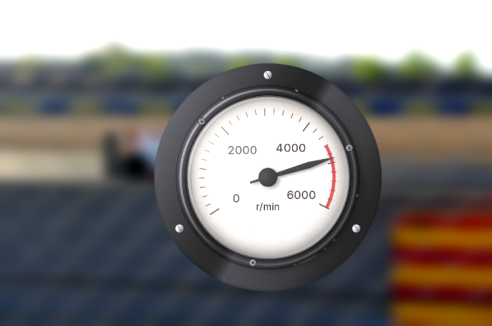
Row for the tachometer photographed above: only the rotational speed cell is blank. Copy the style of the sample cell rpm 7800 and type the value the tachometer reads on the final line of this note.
rpm 4900
